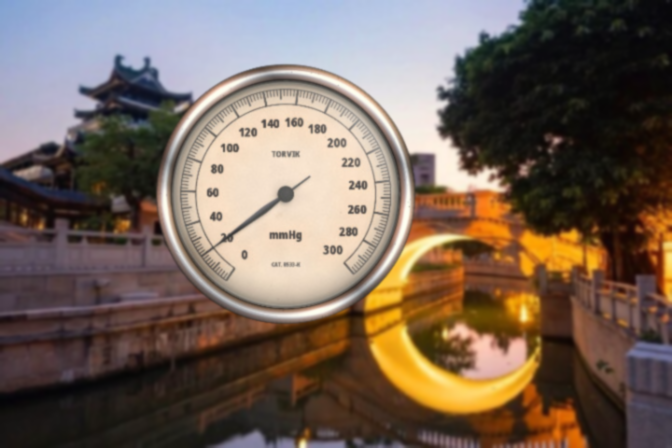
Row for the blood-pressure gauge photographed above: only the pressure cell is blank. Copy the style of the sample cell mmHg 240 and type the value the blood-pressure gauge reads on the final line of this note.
mmHg 20
